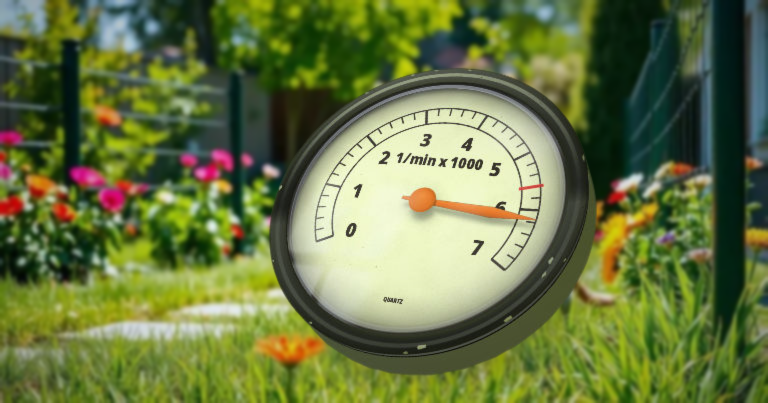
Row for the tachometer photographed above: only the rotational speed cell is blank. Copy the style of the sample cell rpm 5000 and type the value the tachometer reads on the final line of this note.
rpm 6200
